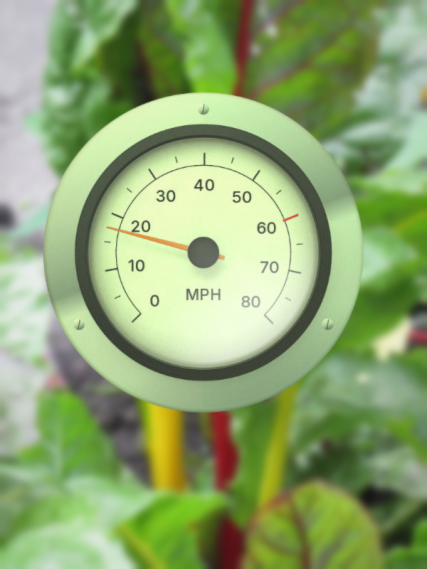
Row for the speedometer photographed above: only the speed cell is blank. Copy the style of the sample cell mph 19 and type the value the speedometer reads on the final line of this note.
mph 17.5
